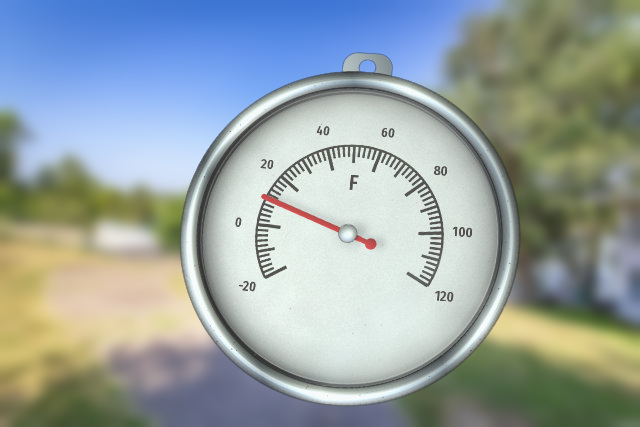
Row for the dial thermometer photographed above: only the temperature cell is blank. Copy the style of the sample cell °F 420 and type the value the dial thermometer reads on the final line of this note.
°F 10
